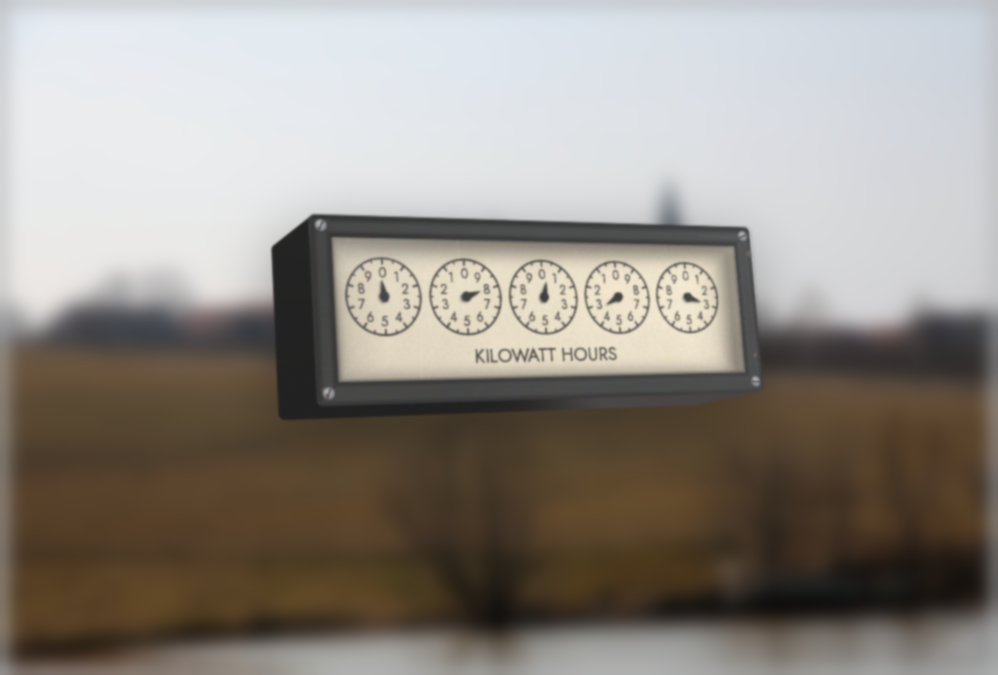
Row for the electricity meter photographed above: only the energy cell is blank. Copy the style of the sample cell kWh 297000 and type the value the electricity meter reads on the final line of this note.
kWh 98033
